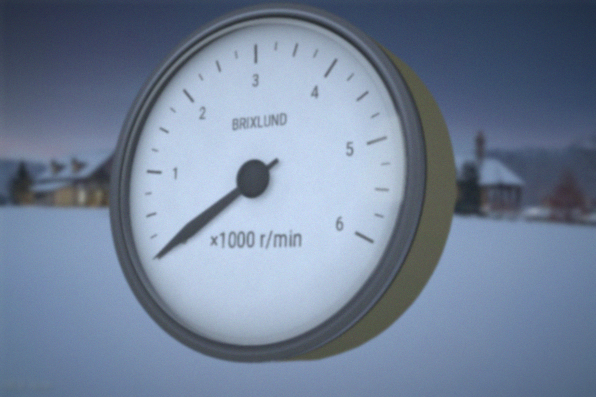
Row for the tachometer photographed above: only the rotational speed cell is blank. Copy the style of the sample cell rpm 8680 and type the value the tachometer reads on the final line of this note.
rpm 0
